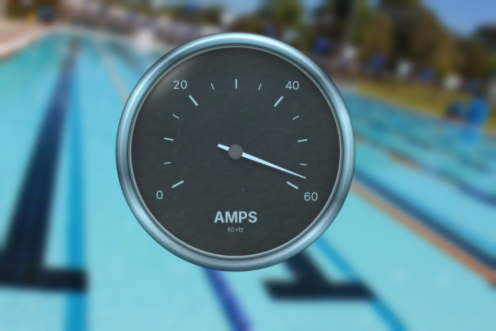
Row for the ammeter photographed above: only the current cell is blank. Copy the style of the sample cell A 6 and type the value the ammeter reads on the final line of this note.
A 57.5
